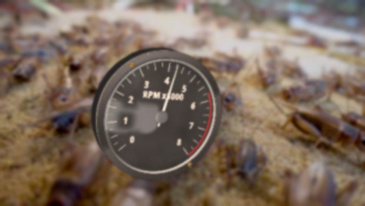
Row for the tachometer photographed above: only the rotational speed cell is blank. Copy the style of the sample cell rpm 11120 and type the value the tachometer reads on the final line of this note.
rpm 4250
